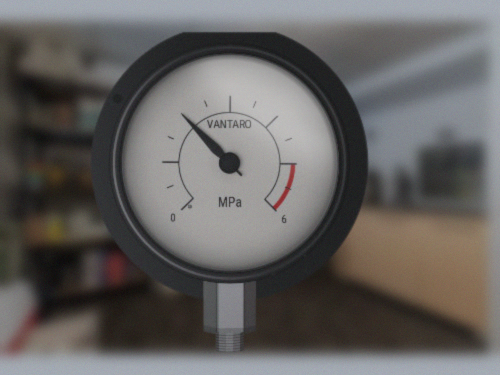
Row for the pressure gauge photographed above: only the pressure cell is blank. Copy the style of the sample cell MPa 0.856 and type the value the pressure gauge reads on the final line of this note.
MPa 2
